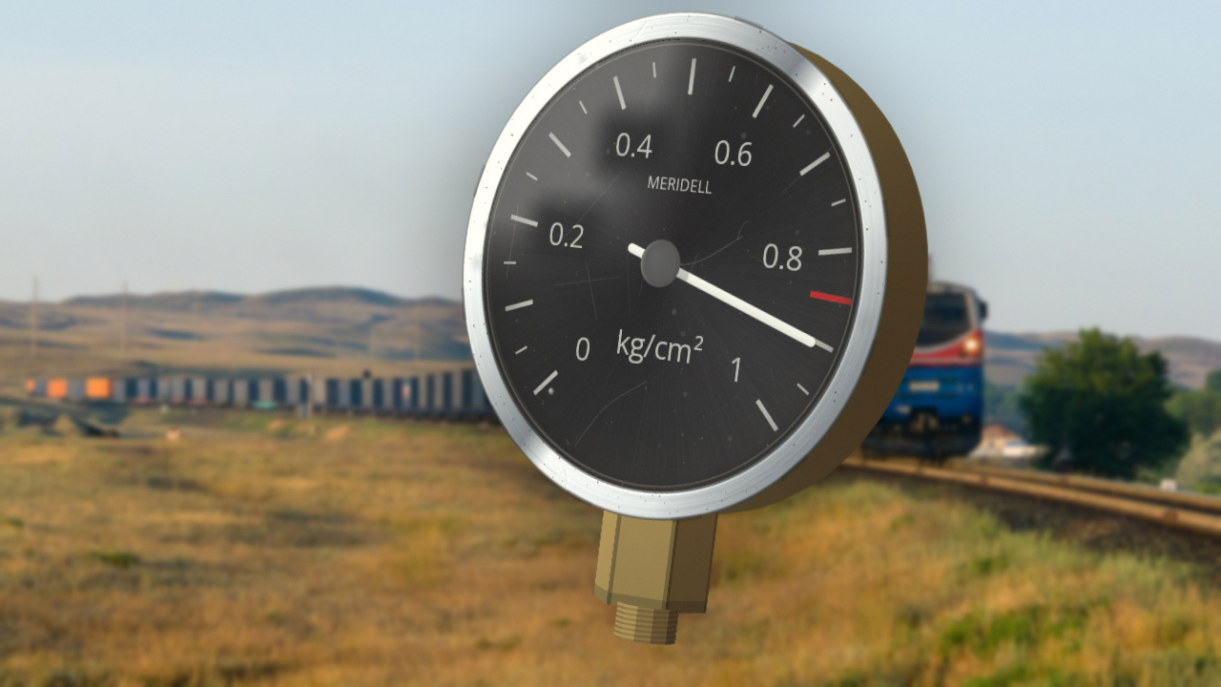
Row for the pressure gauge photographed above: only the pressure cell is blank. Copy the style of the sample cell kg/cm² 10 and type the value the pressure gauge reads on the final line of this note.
kg/cm² 0.9
